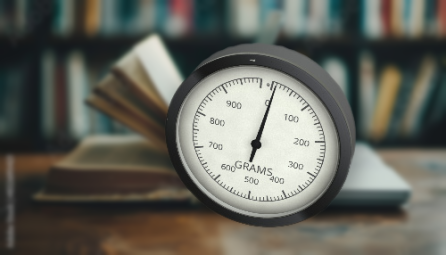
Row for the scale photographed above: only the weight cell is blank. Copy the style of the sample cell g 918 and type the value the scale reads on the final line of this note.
g 10
